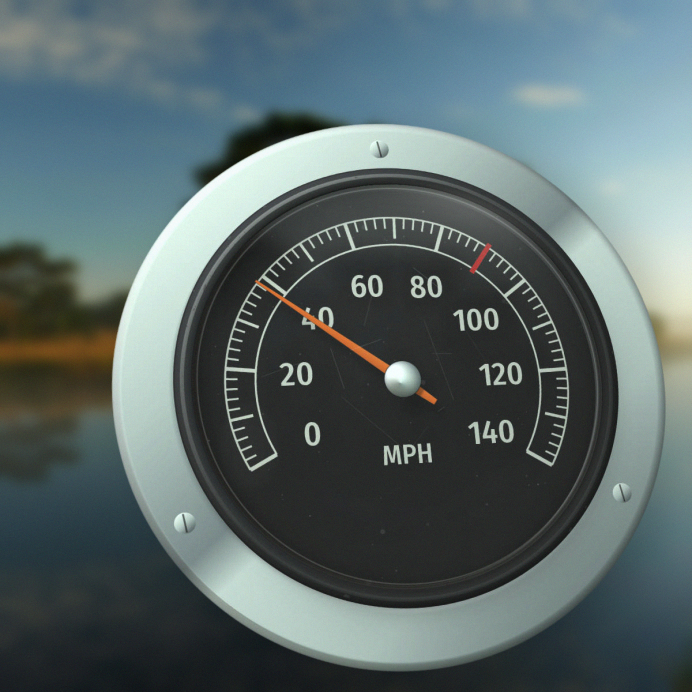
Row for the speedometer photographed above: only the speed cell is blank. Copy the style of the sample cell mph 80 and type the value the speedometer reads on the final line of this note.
mph 38
